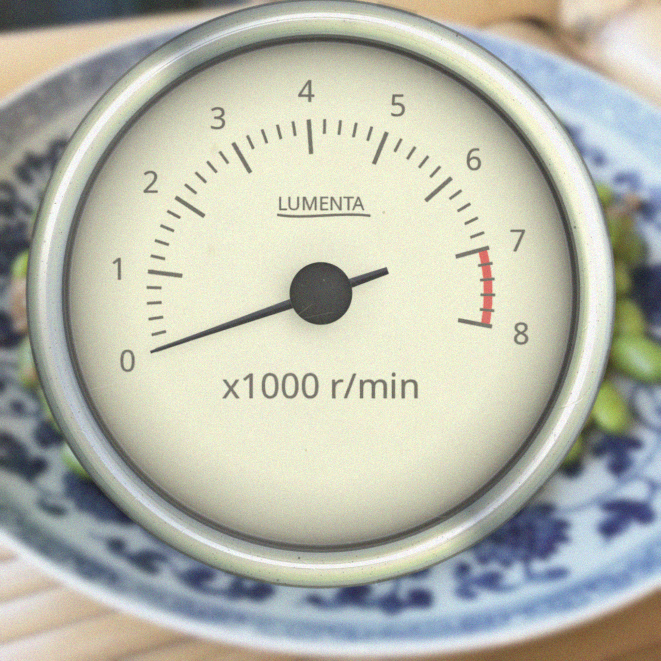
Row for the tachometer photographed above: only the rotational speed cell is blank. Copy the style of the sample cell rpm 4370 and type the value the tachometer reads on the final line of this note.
rpm 0
